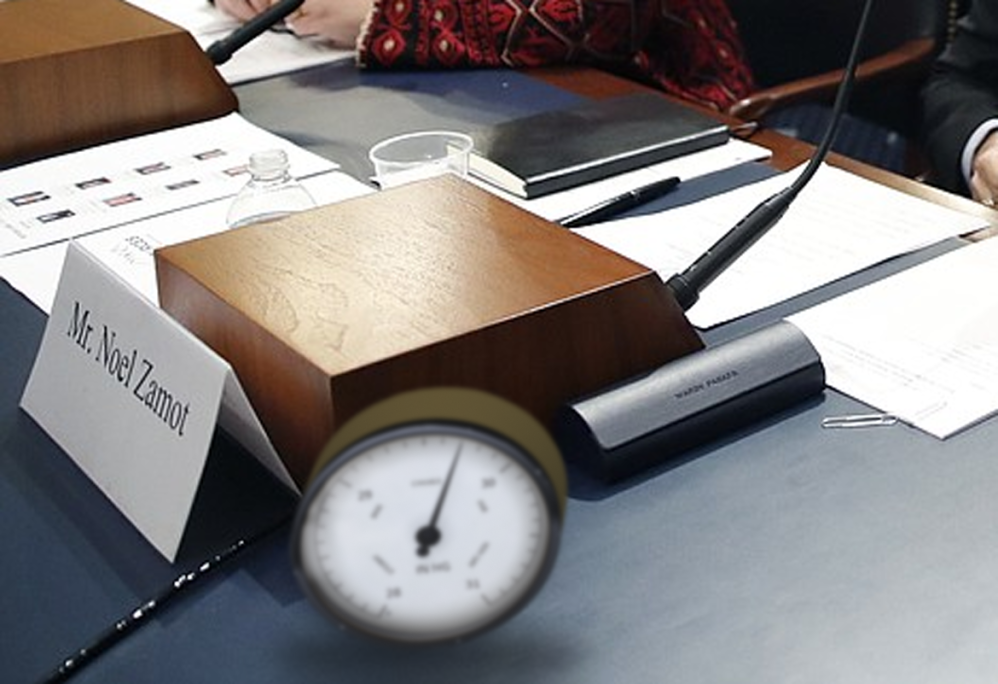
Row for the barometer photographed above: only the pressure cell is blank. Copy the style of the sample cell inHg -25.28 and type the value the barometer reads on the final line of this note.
inHg 29.7
